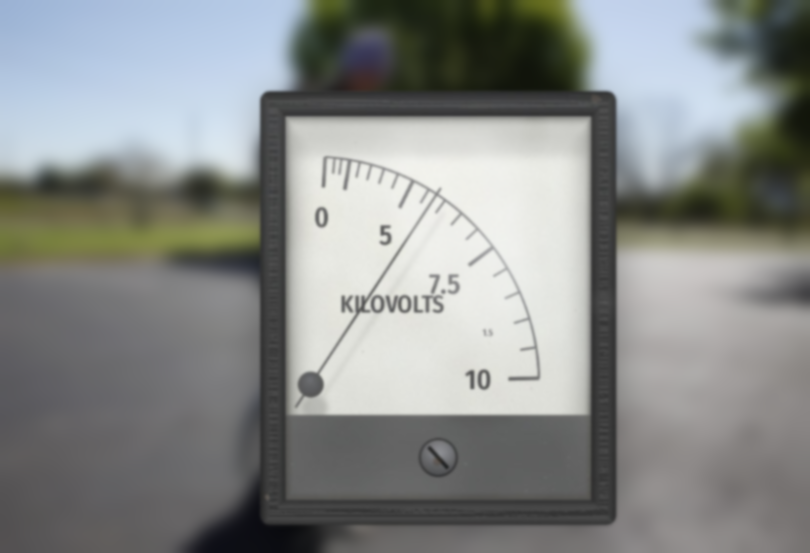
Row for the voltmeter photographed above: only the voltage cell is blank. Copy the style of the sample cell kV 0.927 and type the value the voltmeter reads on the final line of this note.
kV 5.75
